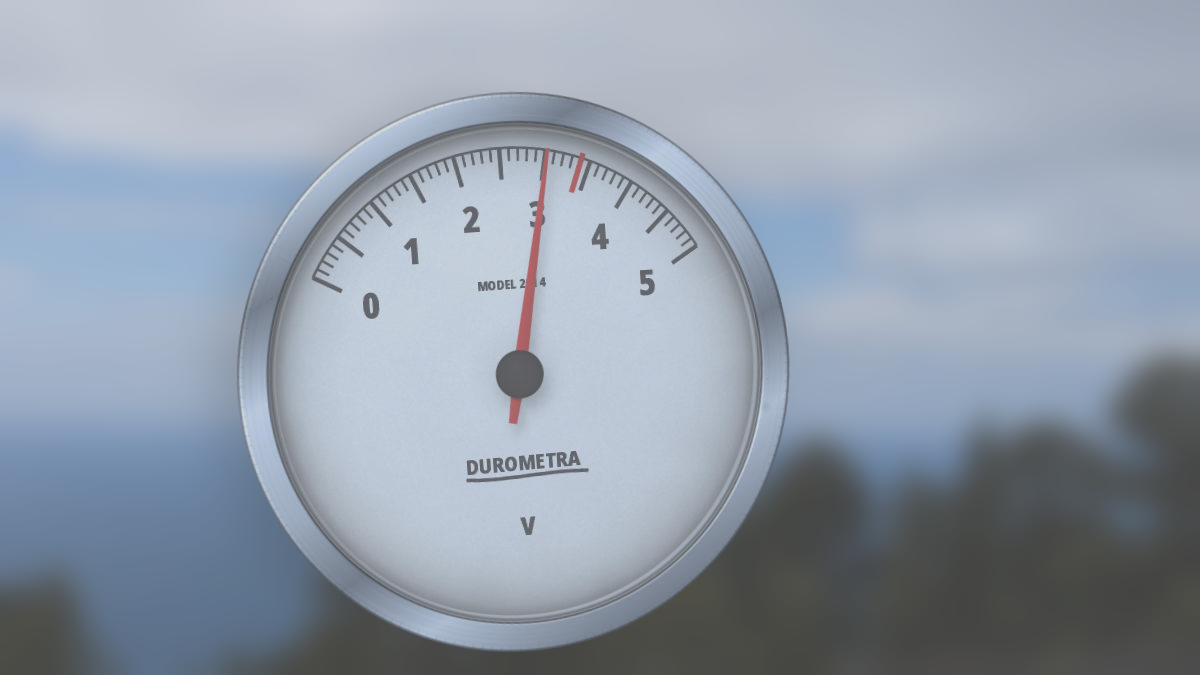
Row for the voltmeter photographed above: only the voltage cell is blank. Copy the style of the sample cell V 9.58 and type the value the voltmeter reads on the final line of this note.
V 3
